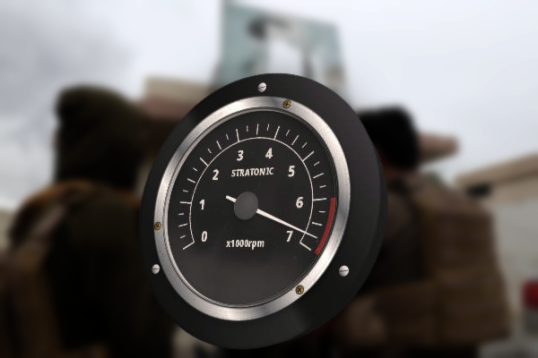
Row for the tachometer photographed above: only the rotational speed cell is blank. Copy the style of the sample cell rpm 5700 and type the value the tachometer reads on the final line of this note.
rpm 6750
